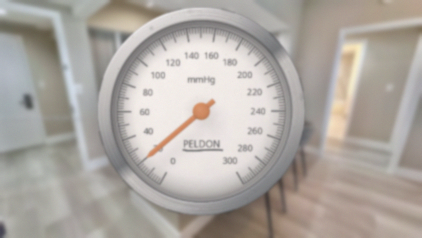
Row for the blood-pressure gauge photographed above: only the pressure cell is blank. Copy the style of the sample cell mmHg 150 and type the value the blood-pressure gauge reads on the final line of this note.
mmHg 20
